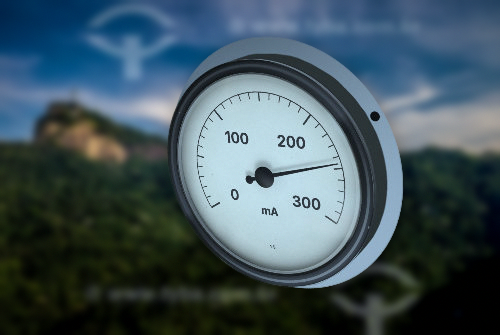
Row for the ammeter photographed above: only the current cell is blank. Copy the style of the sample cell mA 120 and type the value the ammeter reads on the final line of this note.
mA 245
